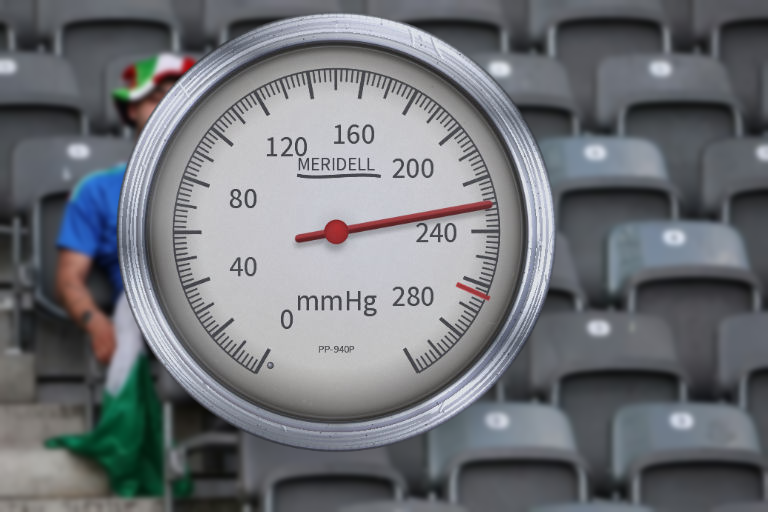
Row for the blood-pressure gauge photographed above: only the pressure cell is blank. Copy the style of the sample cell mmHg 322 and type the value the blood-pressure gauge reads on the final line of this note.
mmHg 230
